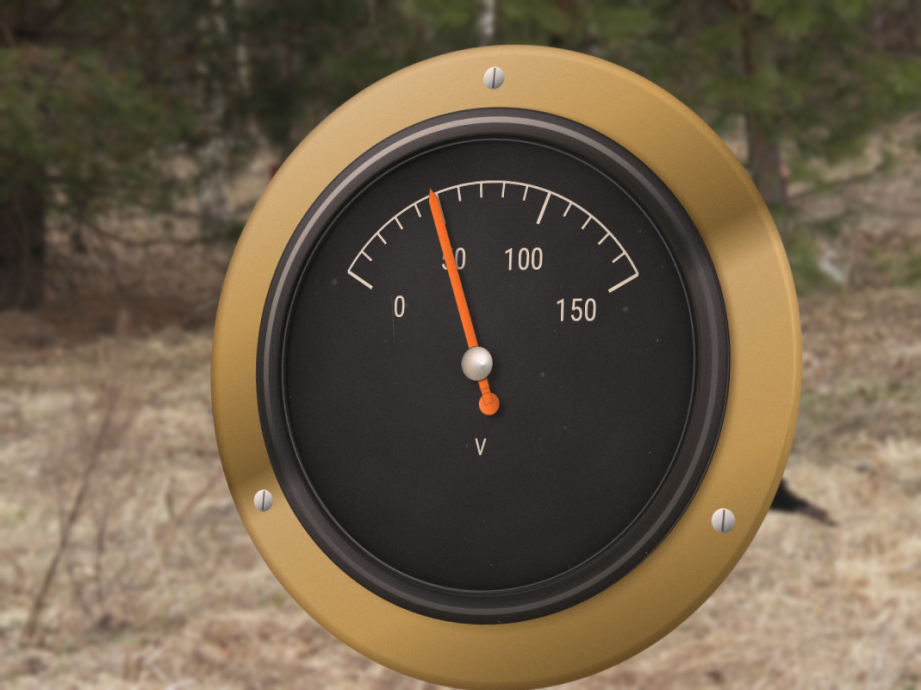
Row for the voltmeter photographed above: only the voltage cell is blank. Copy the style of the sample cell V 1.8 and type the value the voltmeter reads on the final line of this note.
V 50
